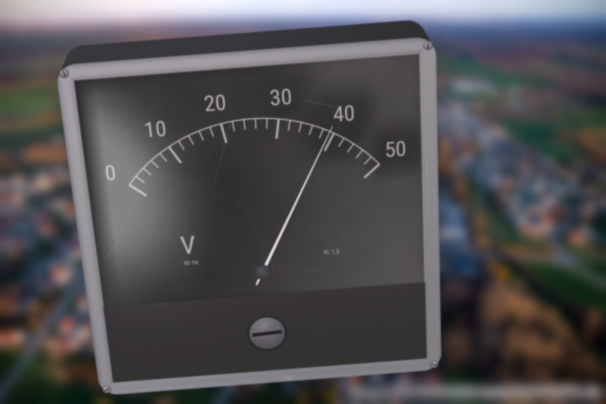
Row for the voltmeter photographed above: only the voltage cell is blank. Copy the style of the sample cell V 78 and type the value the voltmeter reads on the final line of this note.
V 39
